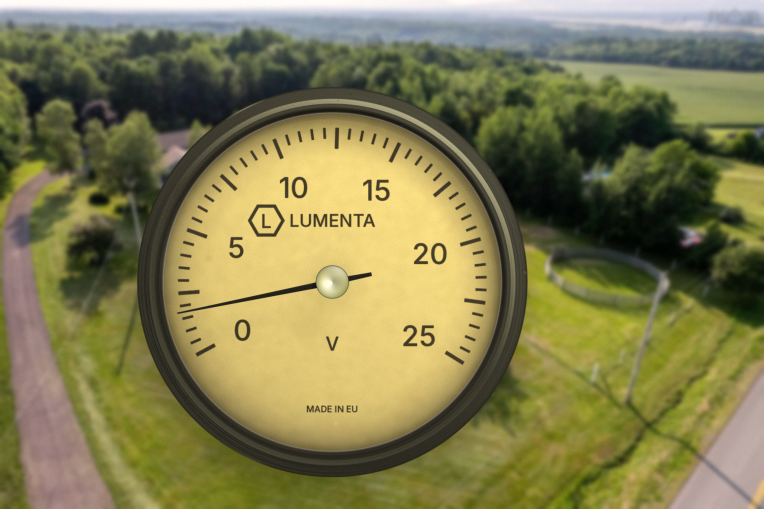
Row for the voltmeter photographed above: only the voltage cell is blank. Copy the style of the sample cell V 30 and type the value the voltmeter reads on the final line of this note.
V 1.75
